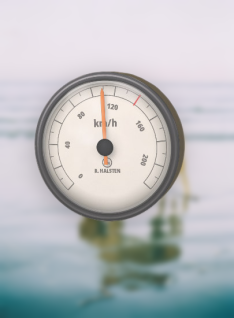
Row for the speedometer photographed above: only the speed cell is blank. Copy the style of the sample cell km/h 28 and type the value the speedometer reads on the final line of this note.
km/h 110
